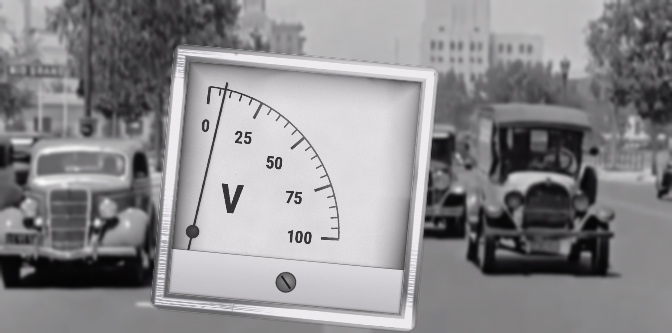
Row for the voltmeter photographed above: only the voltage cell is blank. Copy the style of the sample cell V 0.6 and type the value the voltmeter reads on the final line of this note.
V 7.5
